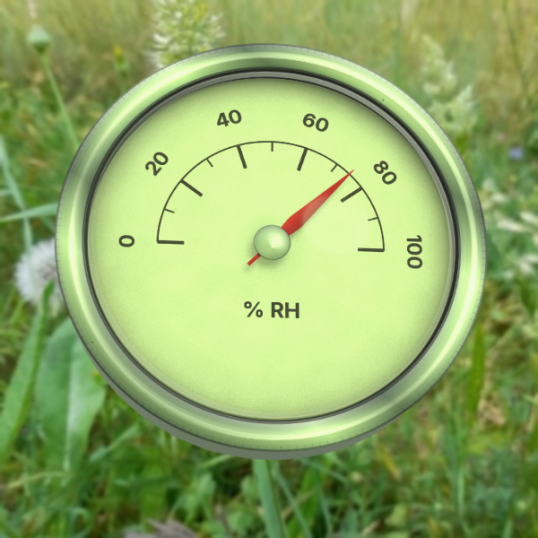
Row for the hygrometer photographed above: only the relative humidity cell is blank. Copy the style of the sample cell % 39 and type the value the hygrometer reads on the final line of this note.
% 75
